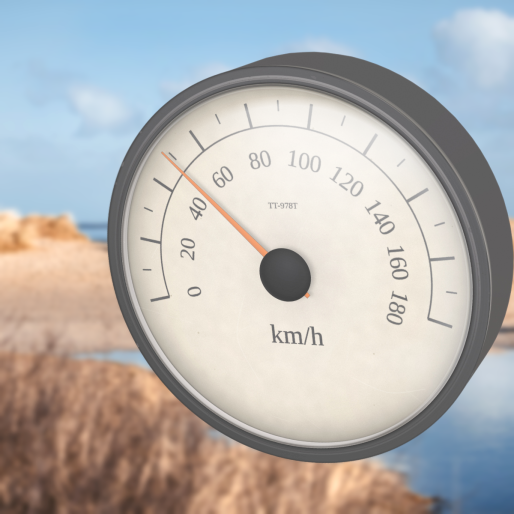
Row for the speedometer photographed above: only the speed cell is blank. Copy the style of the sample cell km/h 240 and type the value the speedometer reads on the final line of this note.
km/h 50
